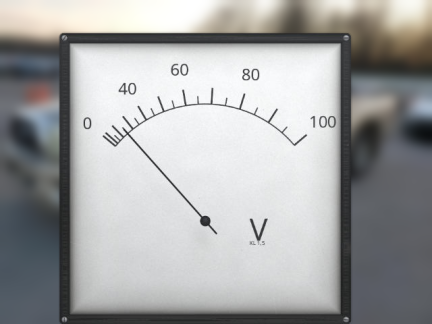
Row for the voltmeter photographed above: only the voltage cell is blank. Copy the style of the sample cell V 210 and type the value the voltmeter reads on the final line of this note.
V 25
